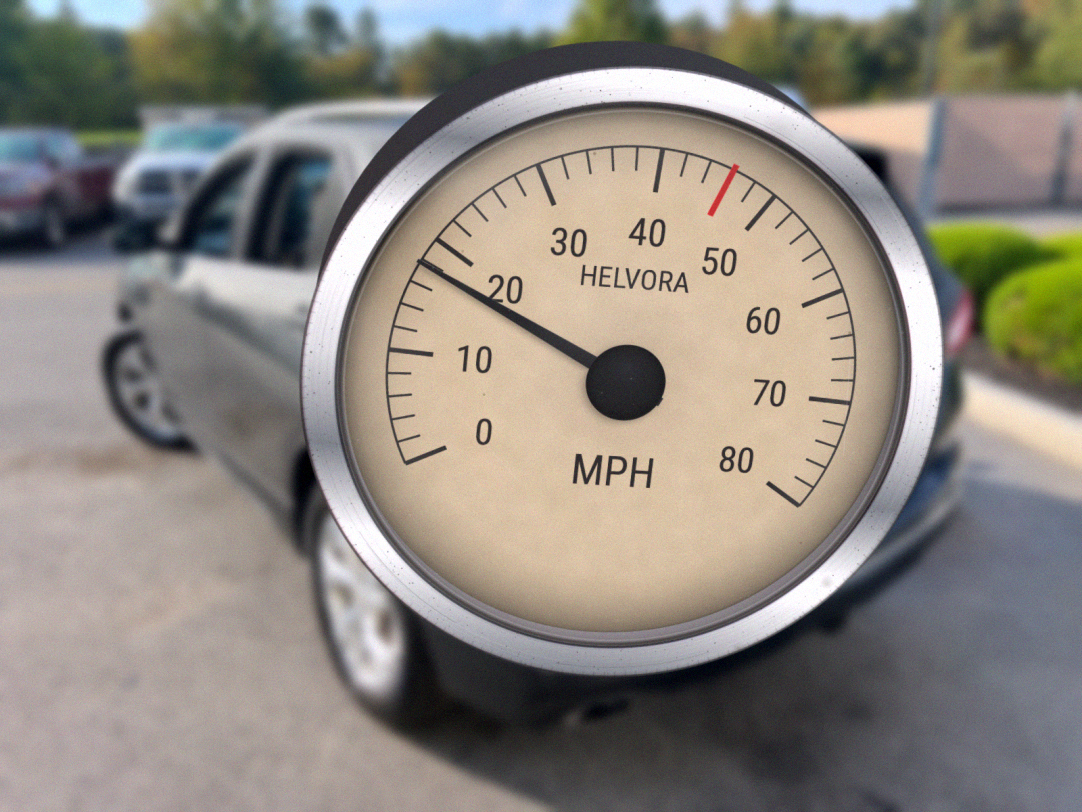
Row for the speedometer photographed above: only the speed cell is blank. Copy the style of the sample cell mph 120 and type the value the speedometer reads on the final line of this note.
mph 18
